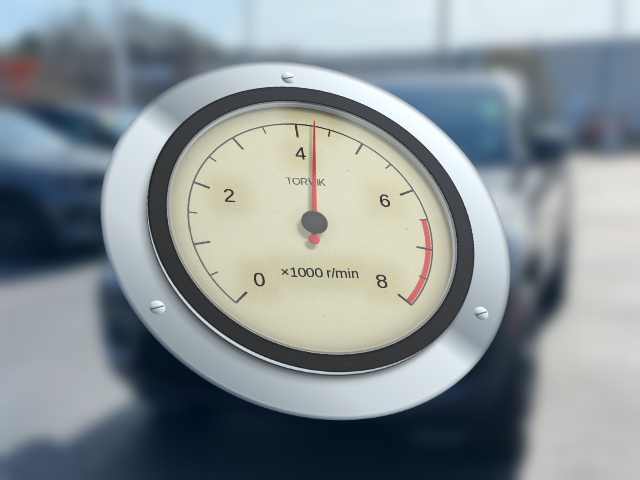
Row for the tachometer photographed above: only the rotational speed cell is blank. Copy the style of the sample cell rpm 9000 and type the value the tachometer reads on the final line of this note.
rpm 4250
